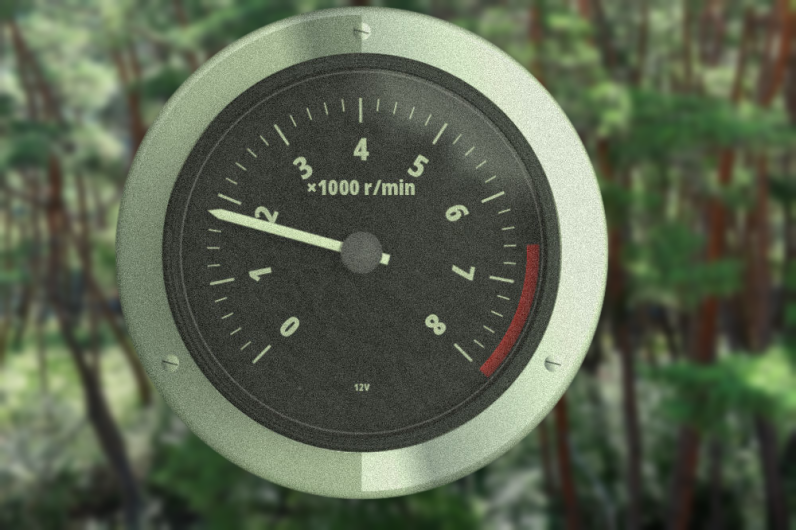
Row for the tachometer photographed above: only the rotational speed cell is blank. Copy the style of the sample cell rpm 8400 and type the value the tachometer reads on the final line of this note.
rpm 1800
